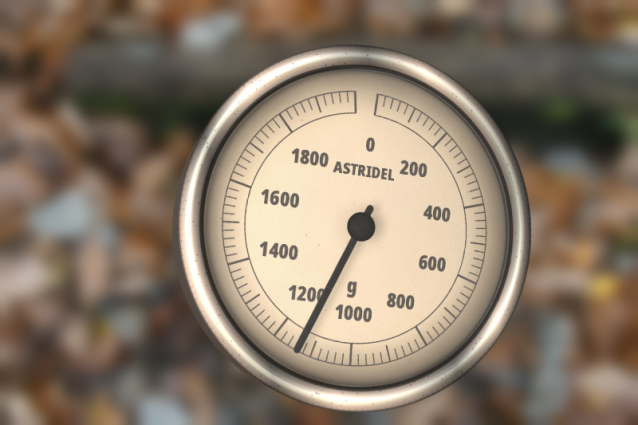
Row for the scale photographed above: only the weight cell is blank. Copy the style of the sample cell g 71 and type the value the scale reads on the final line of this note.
g 1140
